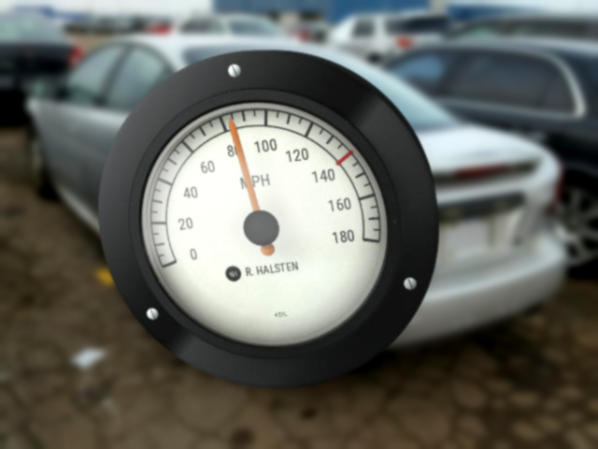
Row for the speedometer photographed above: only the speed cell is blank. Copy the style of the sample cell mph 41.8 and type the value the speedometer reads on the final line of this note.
mph 85
